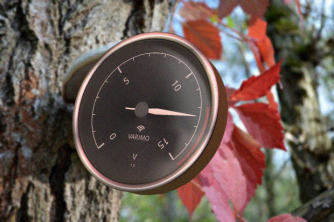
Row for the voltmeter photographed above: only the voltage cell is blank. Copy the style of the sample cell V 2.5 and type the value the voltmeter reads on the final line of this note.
V 12.5
